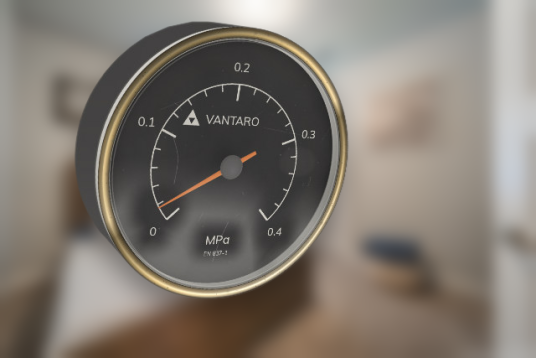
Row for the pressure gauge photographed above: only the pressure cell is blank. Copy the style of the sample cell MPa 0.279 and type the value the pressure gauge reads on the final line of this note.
MPa 0.02
